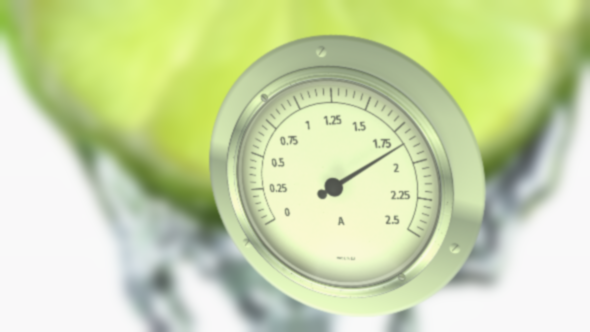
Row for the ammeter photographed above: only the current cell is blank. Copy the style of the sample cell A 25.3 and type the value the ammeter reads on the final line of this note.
A 1.85
